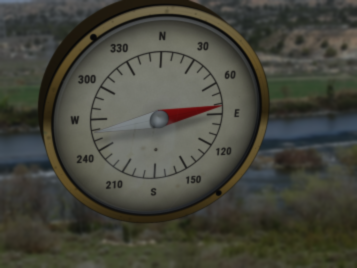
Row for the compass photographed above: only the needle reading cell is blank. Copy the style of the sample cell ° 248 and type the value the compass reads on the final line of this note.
° 80
